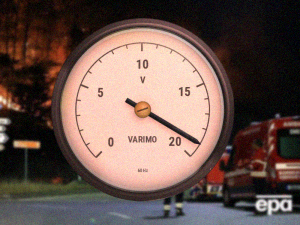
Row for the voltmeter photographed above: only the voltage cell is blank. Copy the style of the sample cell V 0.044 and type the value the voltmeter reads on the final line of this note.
V 19
